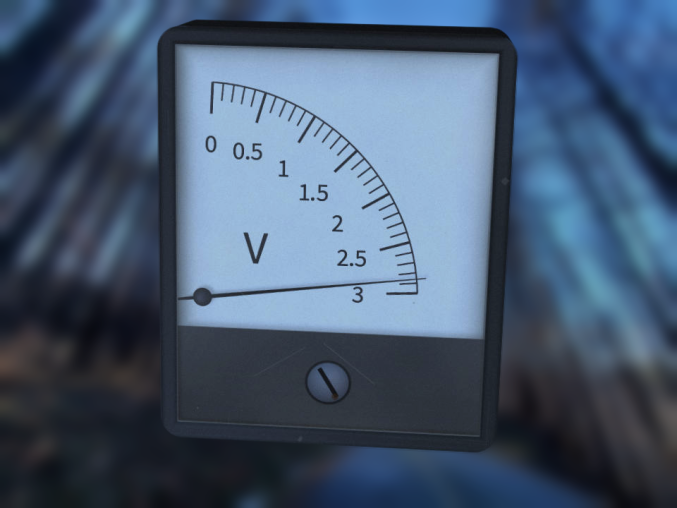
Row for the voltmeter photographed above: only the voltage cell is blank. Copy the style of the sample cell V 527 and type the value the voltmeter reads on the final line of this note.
V 2.85
